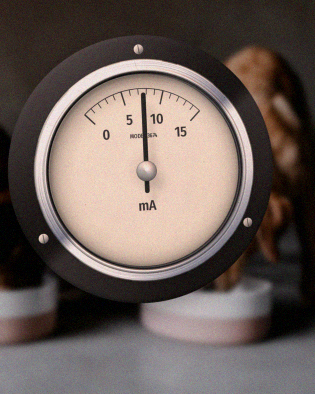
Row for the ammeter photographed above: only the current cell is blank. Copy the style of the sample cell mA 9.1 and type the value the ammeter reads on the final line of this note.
mA 7.5
